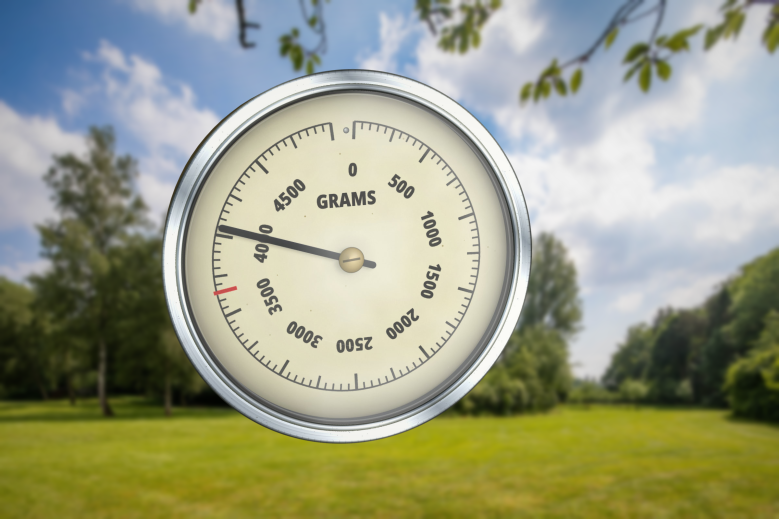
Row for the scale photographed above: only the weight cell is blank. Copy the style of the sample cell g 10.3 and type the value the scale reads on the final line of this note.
g 4050
